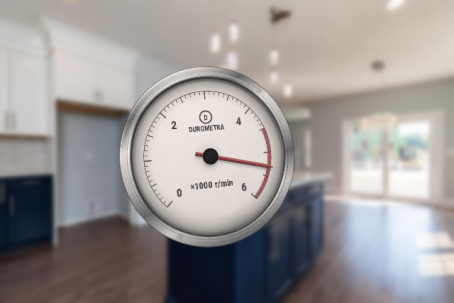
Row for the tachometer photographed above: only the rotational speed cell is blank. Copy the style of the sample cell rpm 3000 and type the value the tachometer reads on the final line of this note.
rpm 5300
